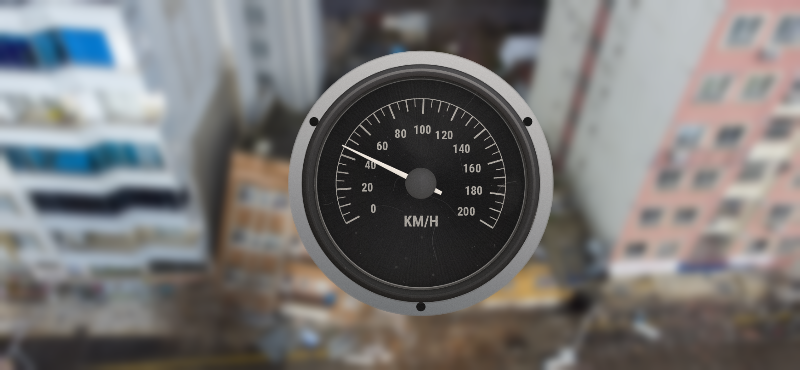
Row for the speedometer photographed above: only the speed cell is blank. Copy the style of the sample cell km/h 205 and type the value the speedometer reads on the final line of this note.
km/h 45
